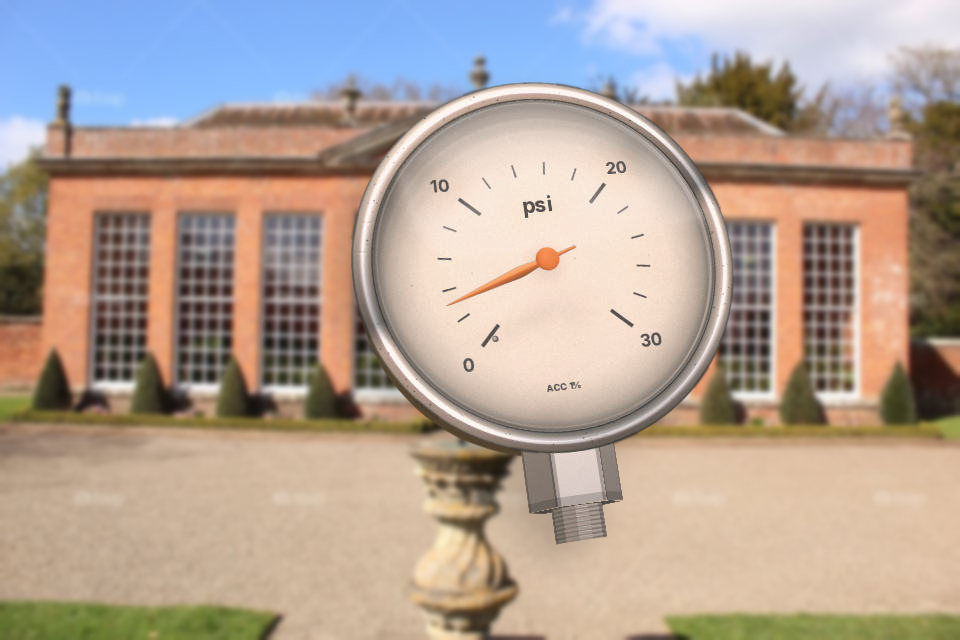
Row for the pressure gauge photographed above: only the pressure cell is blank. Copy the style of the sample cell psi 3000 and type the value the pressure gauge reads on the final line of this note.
psi 3
